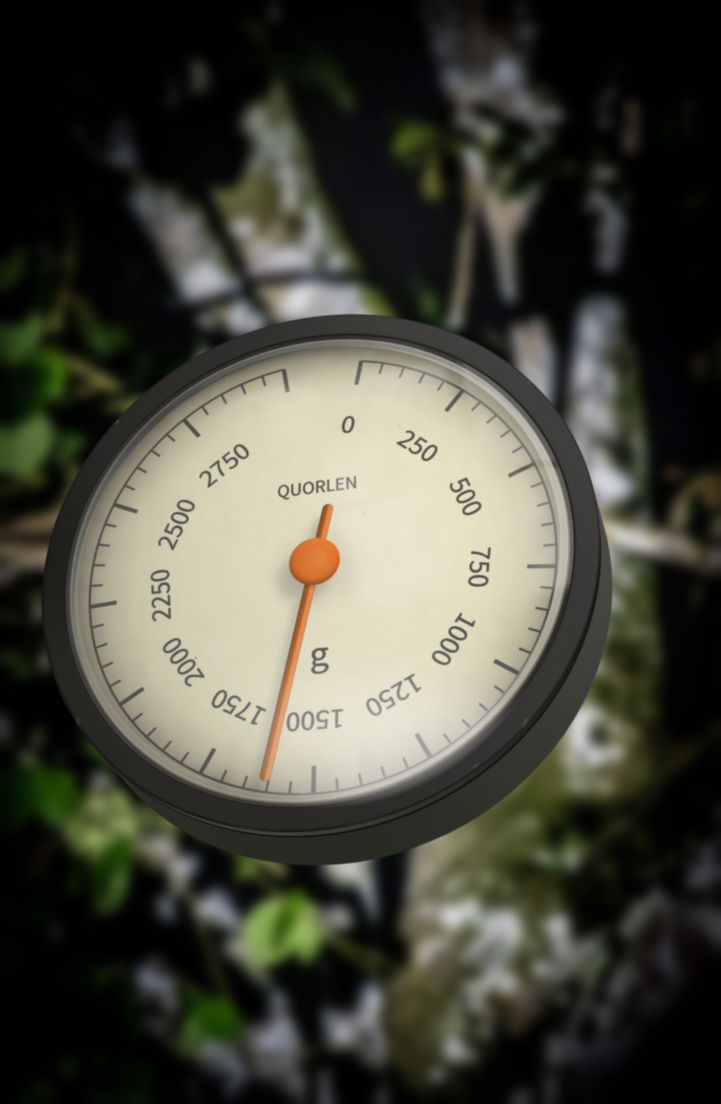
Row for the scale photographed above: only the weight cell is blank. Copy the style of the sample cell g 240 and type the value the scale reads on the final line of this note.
g 1600
